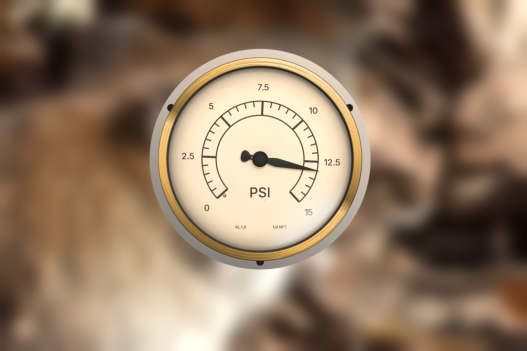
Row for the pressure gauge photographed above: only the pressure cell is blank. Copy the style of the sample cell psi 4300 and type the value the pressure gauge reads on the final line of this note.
psi 13
